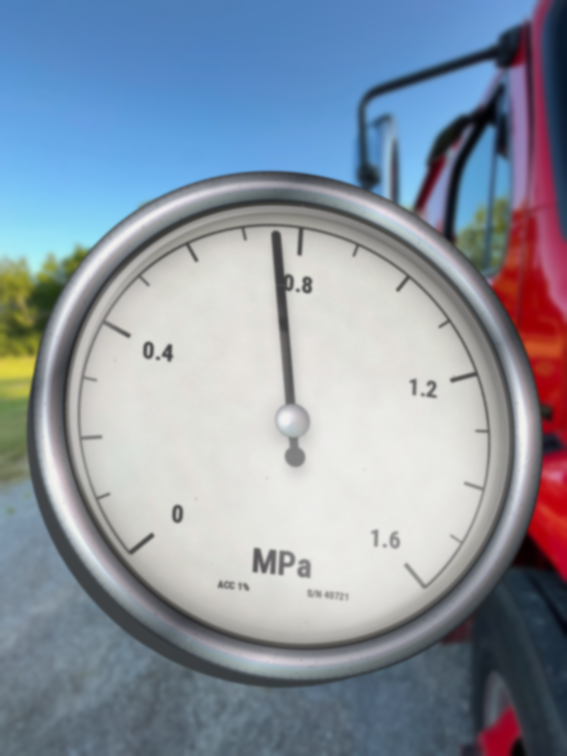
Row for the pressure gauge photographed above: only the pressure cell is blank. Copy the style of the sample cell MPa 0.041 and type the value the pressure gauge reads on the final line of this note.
MPa 0.75
